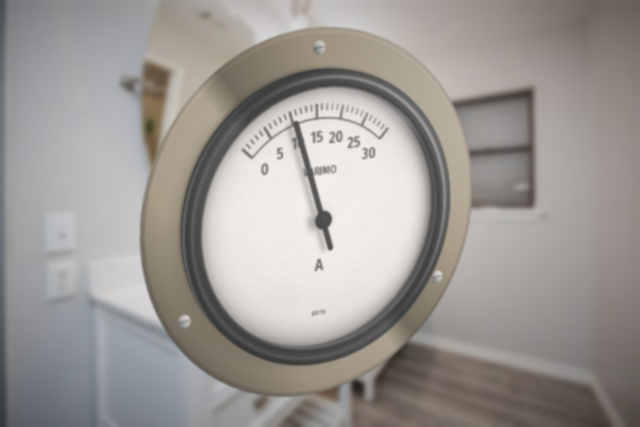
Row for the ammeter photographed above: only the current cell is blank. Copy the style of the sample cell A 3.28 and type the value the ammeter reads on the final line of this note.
A 10
